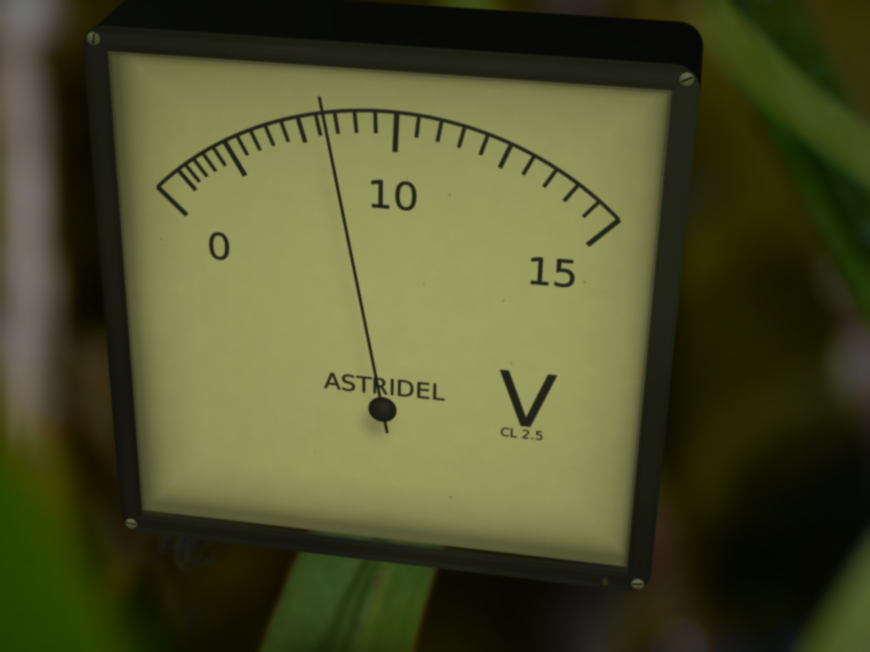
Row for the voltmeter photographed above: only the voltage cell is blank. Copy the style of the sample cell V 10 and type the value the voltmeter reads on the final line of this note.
V 8.25
